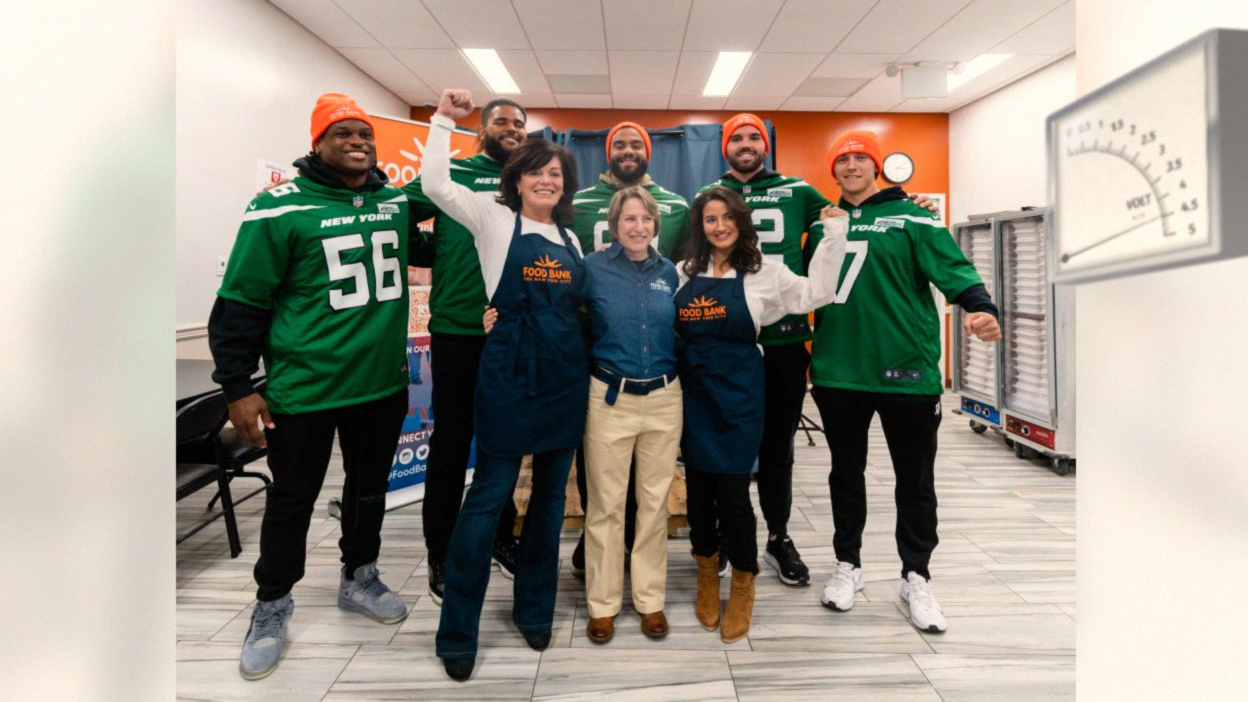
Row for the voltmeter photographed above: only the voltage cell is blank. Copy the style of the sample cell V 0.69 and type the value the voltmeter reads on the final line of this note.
V 4.5
